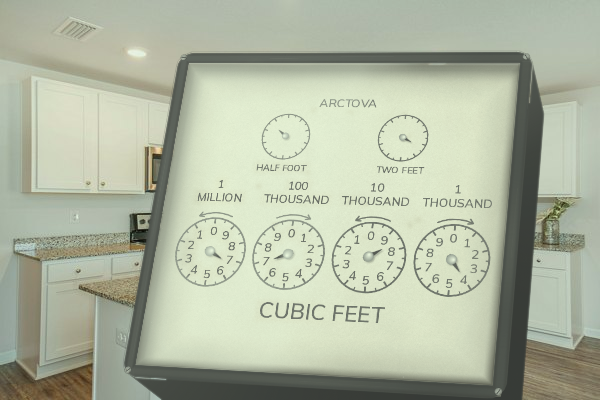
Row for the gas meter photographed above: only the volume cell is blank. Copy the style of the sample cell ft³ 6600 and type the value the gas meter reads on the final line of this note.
ft³ 668400
